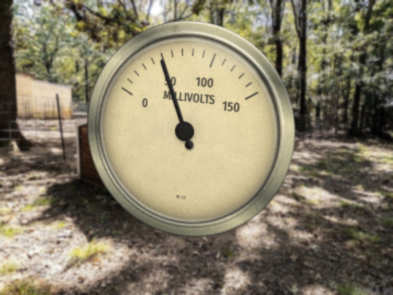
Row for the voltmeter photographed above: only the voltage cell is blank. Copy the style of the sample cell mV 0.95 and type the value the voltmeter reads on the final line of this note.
mV 50
